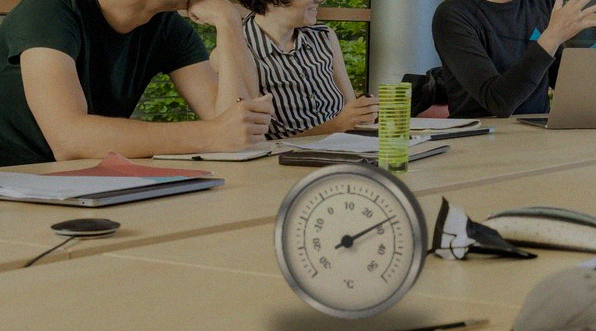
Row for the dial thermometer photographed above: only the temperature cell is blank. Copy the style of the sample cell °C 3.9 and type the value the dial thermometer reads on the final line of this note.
°C 28
